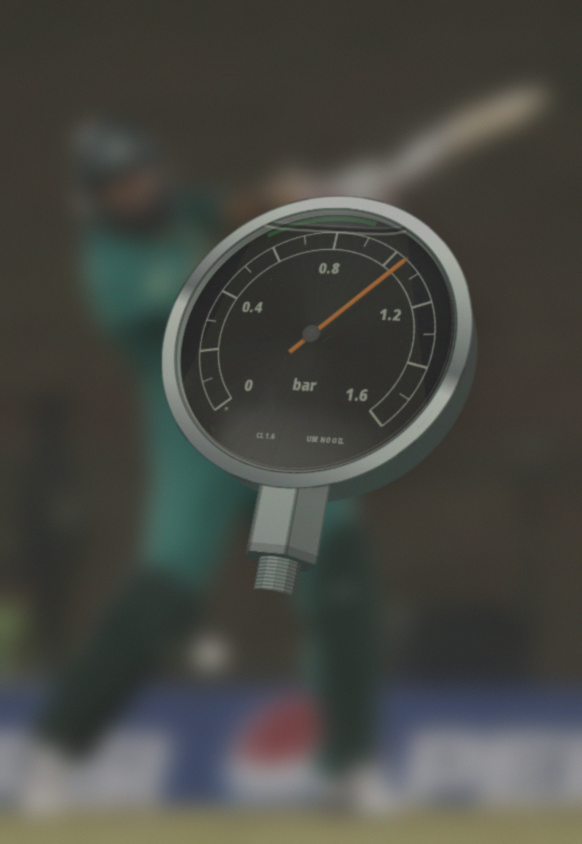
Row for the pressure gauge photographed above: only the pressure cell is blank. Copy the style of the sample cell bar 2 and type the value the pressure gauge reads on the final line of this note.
bar 1.05
